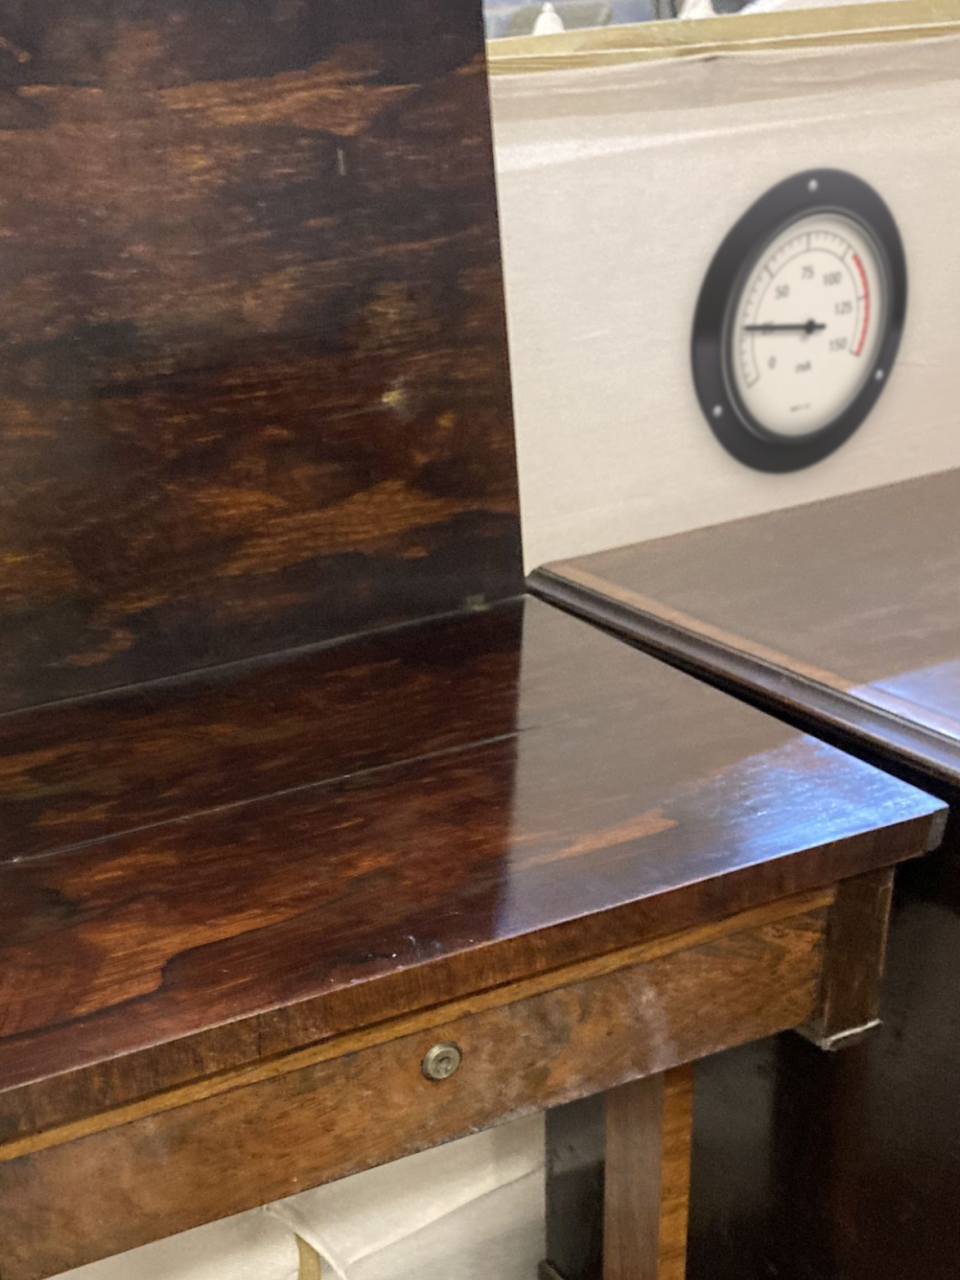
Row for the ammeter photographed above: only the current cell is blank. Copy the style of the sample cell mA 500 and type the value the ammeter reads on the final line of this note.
mA 25
